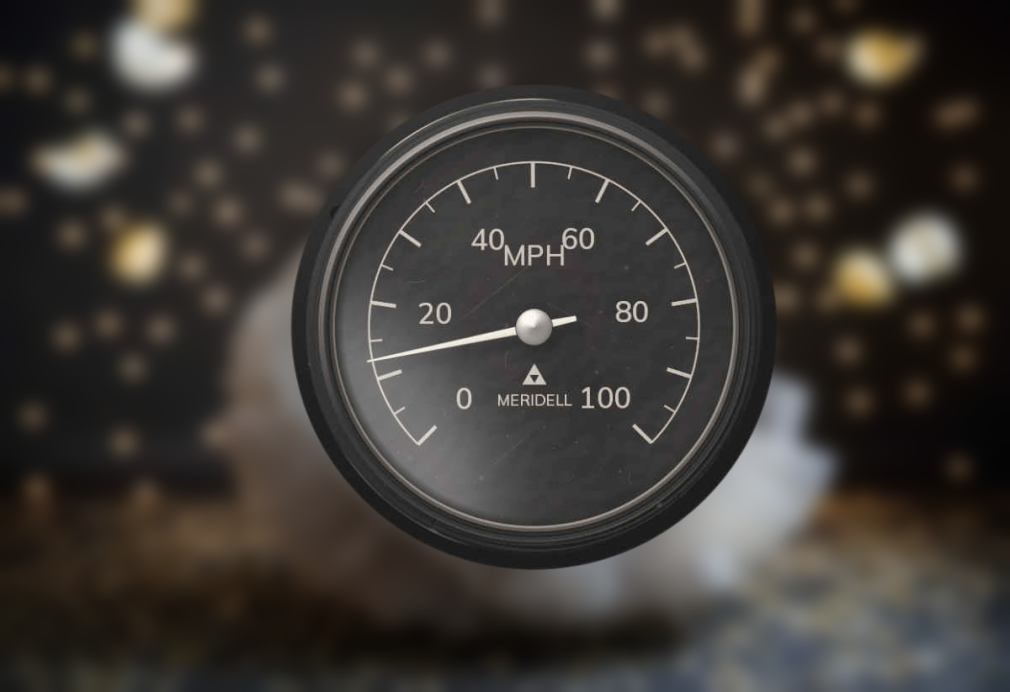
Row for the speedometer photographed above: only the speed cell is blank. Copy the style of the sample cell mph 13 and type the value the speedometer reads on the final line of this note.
mph 12.5
